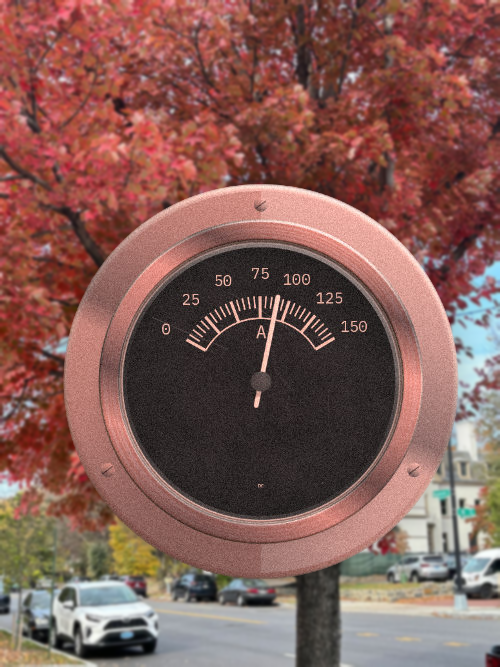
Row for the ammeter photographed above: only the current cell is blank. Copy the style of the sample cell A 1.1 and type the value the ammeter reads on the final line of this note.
A 90
